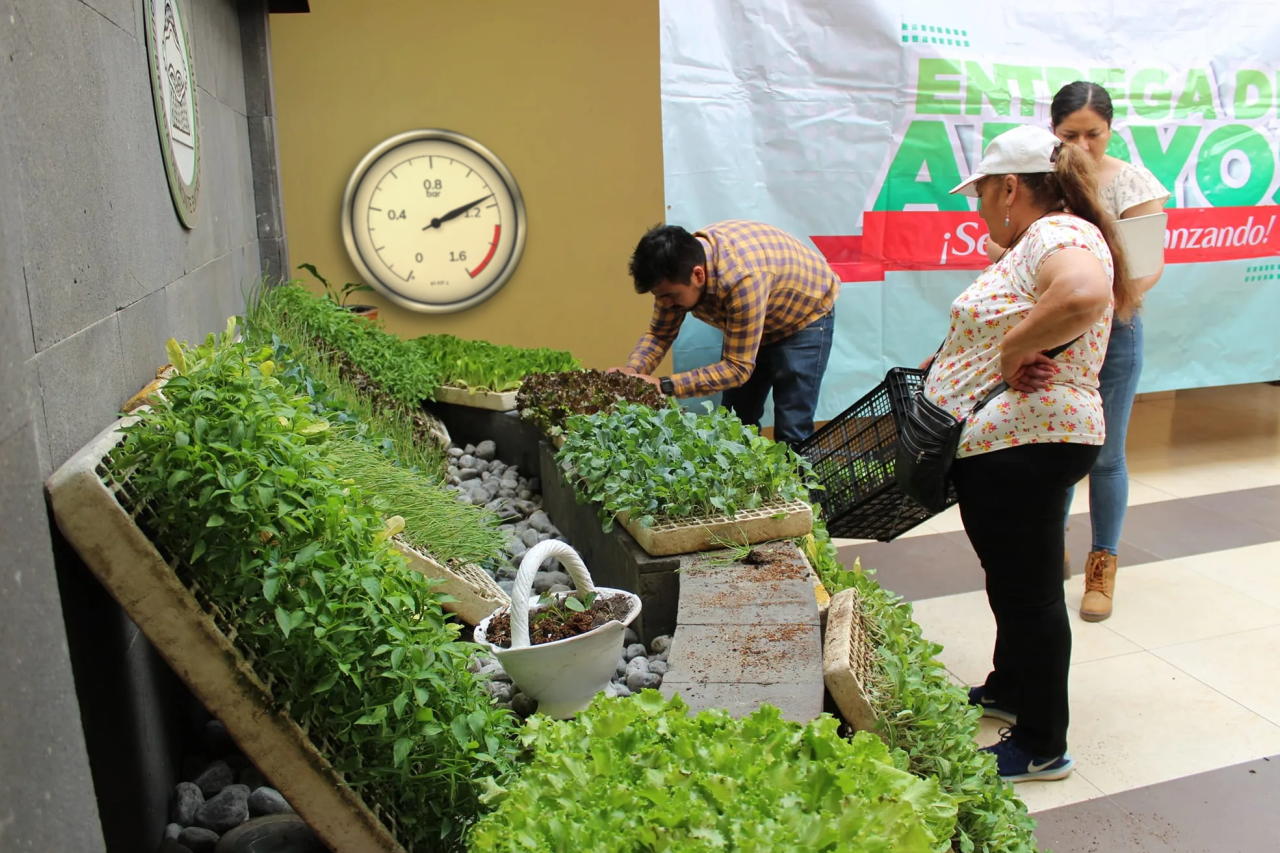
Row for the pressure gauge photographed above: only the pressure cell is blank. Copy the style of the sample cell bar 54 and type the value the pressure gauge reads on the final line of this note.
bar 1.15
